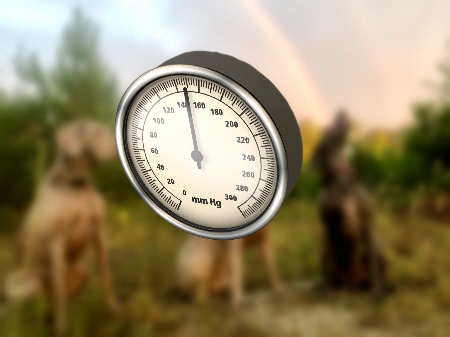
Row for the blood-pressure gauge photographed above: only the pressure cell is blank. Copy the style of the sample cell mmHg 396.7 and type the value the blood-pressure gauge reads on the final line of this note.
mmHg 150
